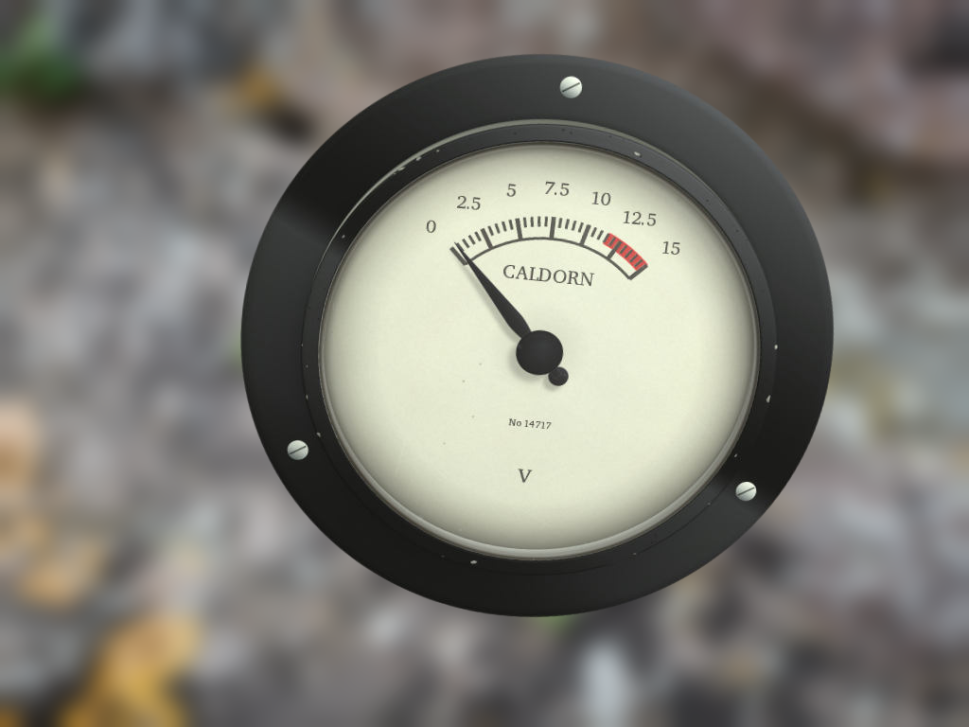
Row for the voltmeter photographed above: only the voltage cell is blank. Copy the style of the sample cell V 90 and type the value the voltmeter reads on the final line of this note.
V 0.5
